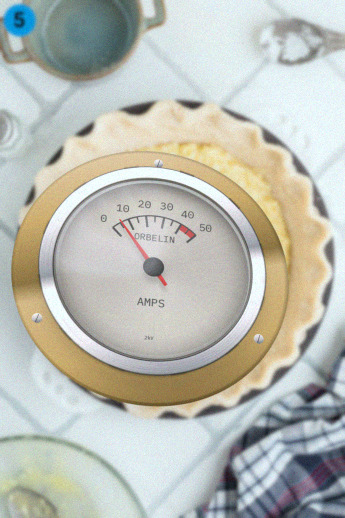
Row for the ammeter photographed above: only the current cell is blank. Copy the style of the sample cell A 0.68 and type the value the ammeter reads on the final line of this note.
A 5
